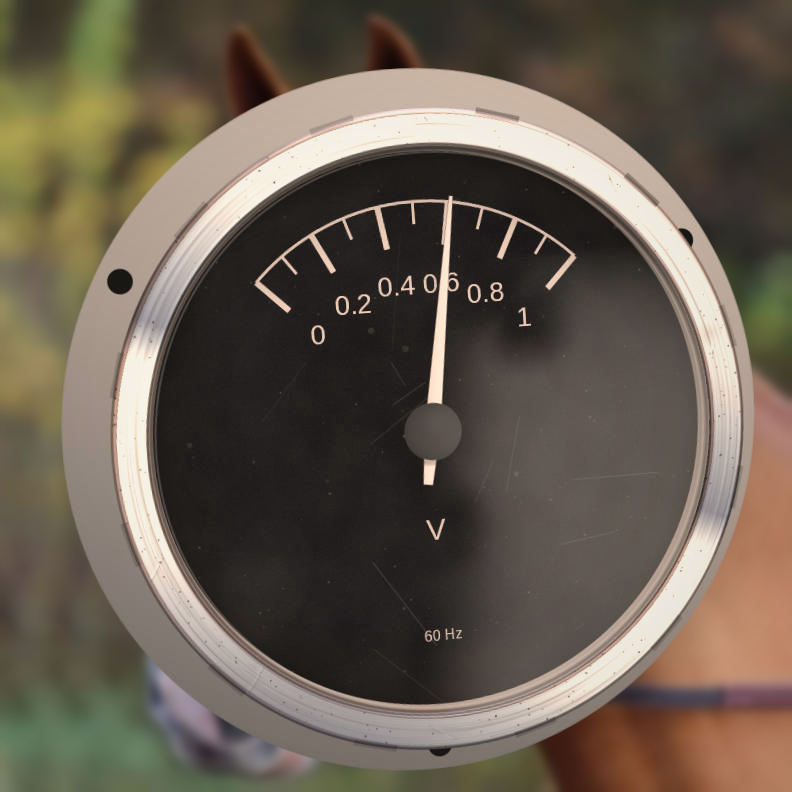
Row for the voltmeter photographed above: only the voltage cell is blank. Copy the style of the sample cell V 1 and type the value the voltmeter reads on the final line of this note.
V 0.6
